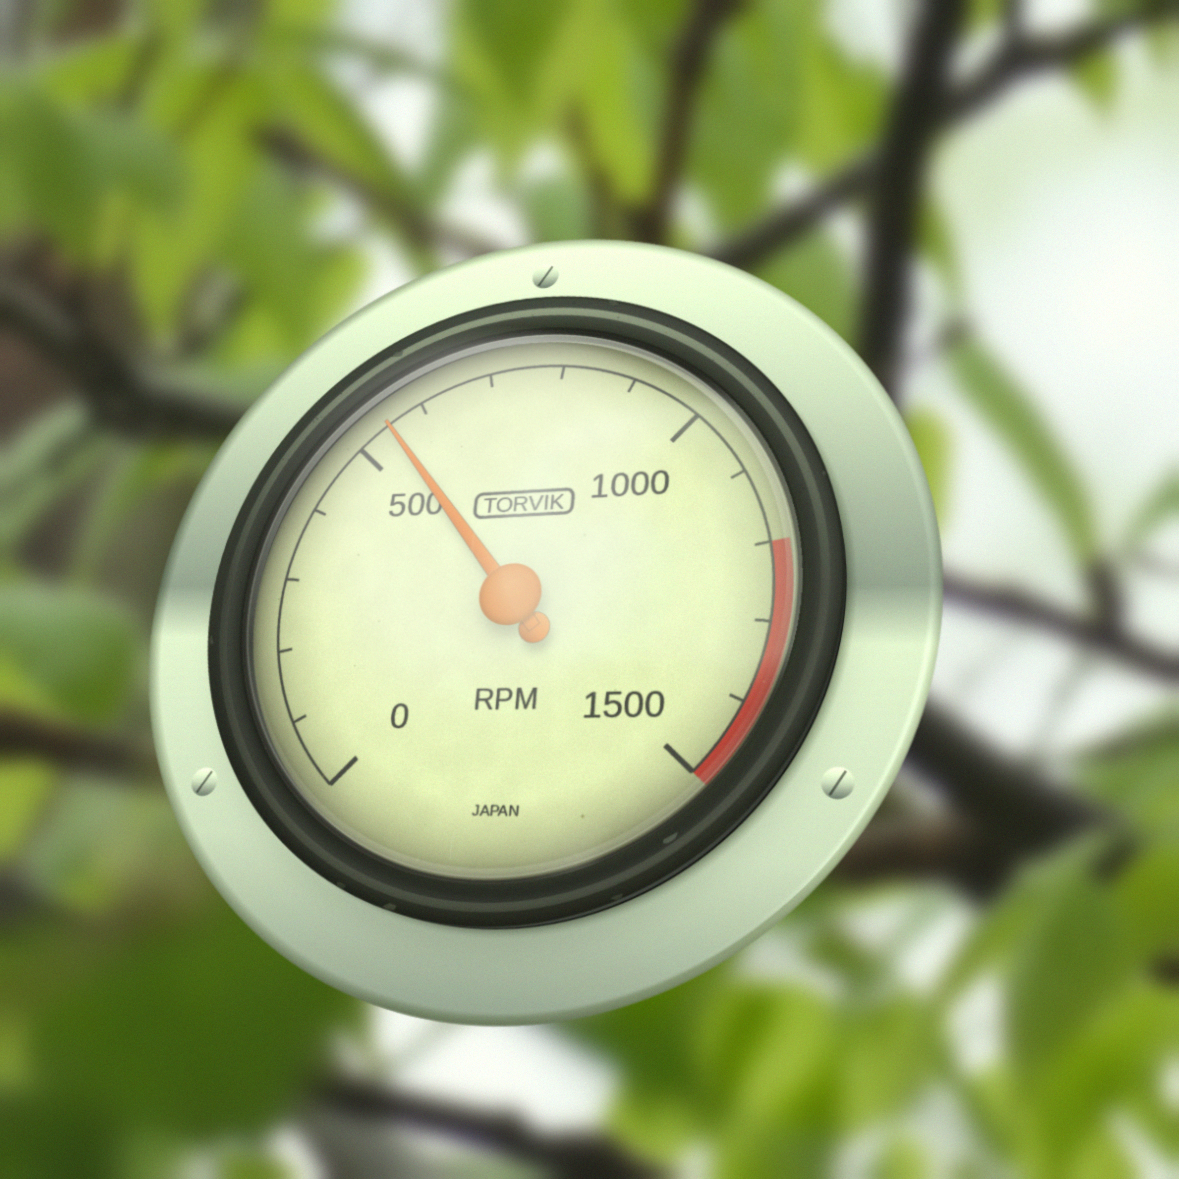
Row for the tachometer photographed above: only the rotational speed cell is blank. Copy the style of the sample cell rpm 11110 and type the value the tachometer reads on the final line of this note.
rpm 550
